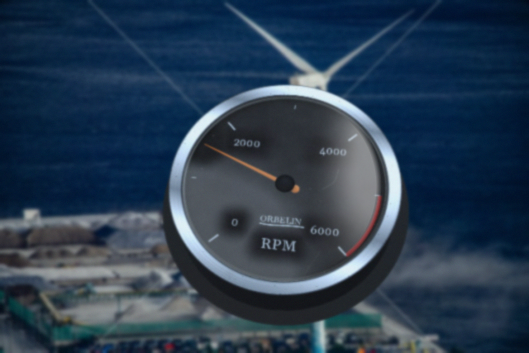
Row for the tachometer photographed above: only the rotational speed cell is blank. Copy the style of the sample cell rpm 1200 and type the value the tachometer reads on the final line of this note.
rpm 1500
